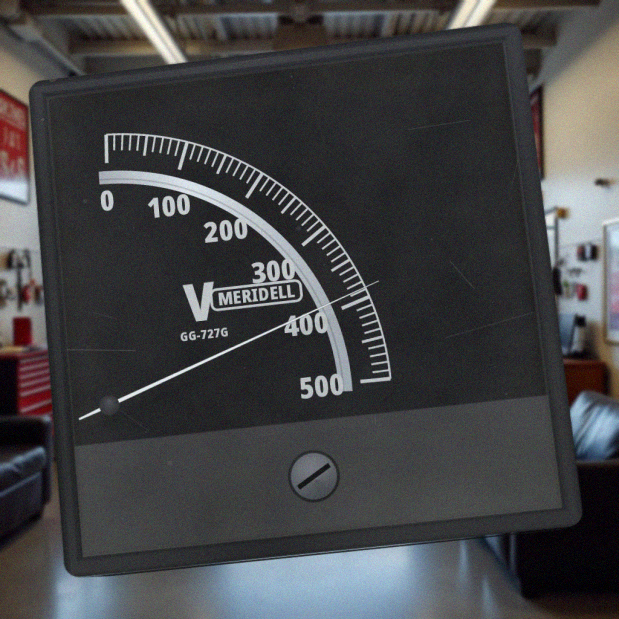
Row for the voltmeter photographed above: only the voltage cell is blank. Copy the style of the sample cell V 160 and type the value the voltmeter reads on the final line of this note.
V 390
